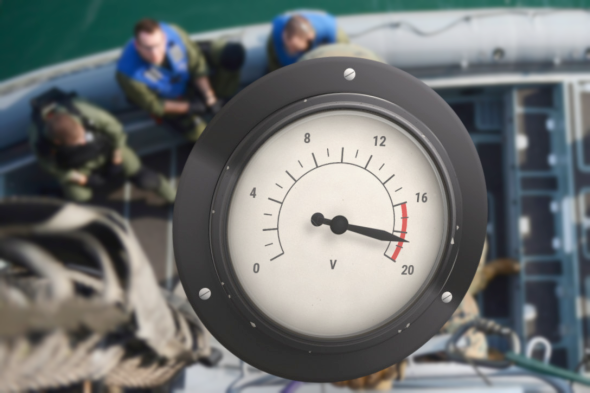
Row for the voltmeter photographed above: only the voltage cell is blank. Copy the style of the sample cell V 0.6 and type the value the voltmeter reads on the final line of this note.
V 18.5
